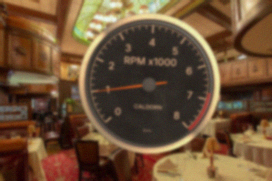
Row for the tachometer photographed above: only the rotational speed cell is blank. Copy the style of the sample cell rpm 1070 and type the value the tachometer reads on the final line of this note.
rpm 1000
